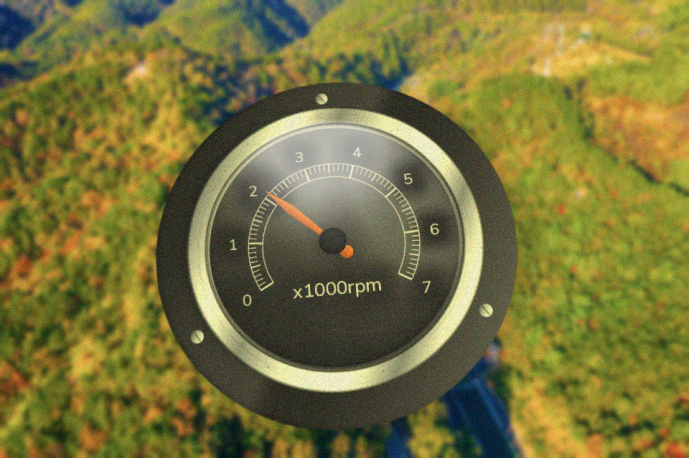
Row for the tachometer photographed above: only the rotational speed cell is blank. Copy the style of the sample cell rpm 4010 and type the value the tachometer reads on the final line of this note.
rpm 2100
